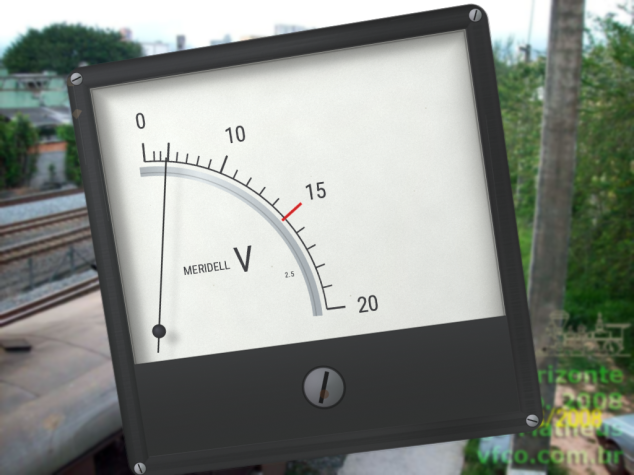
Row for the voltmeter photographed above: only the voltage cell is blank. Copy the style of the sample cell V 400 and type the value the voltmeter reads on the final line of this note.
V 5
